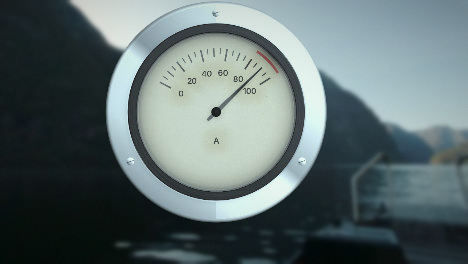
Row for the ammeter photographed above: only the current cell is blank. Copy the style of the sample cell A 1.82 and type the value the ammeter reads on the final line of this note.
A 90
